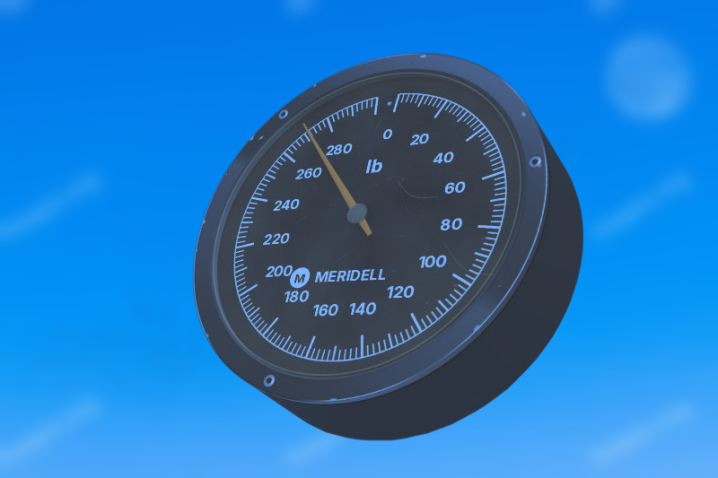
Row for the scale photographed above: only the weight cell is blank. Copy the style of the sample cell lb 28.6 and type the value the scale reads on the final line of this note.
lb 272
